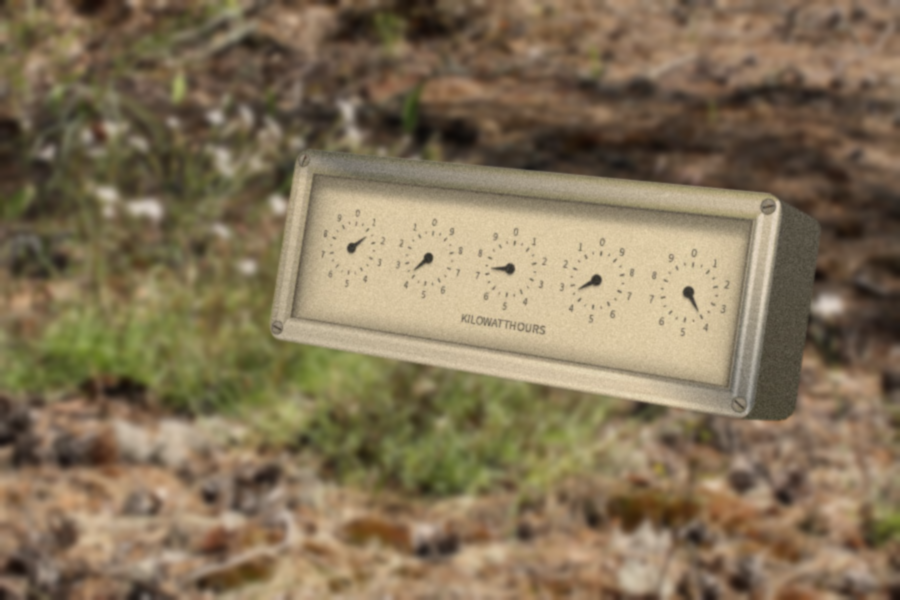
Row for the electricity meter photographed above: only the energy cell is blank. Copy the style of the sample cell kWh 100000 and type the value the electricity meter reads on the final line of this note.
kWh 13734
